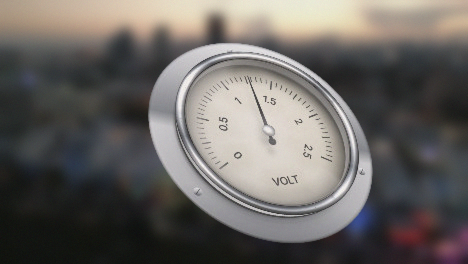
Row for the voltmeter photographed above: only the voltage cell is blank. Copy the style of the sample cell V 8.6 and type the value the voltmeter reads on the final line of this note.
V 1.25
